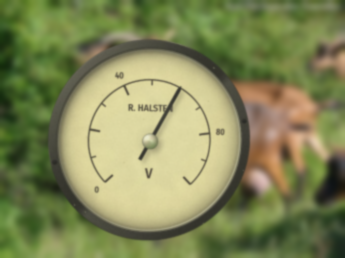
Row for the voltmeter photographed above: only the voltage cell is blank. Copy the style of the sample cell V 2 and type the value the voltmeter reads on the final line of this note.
V 60
